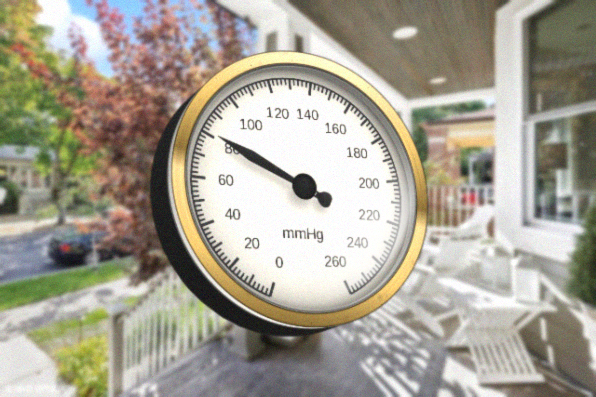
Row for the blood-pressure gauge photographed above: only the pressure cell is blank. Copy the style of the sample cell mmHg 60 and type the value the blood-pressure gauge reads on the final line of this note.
mmHg 80
